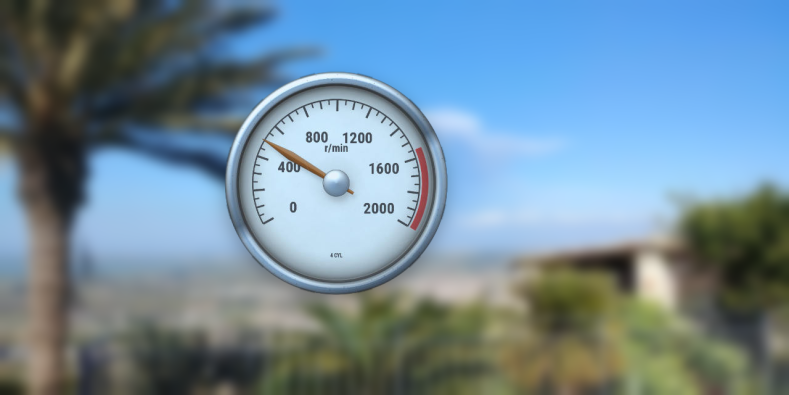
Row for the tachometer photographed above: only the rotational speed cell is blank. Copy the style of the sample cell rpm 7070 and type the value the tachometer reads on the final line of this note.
rpm 500
